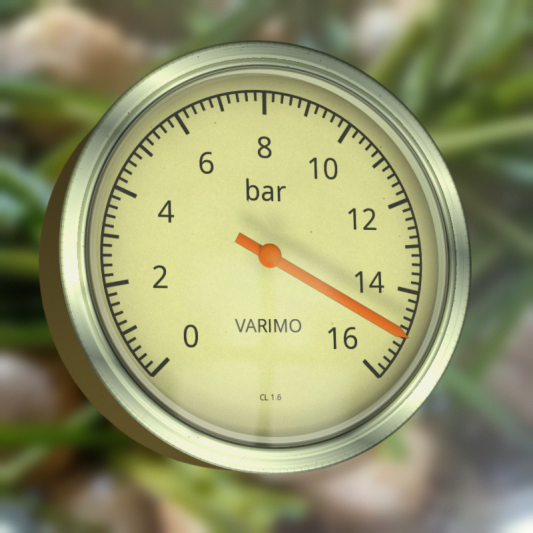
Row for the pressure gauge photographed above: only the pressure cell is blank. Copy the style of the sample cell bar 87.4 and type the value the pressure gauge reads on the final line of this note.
bar 15
